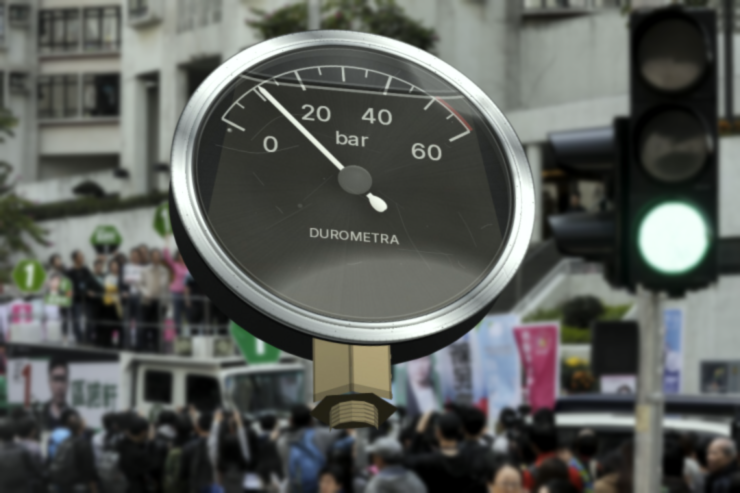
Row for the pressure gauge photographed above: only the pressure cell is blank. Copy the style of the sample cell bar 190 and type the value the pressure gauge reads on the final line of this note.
bar 10
